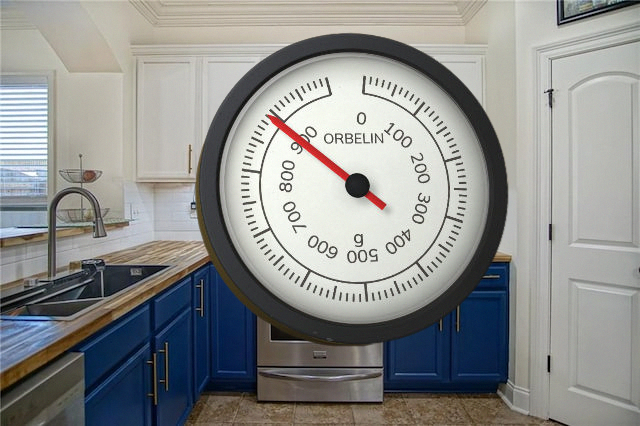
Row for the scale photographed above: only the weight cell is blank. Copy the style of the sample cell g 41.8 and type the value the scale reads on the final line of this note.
g 890
